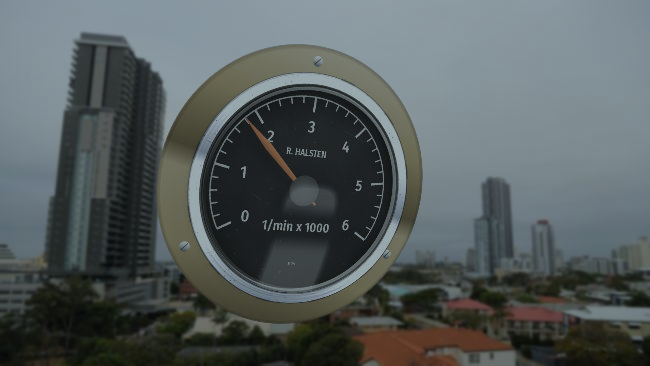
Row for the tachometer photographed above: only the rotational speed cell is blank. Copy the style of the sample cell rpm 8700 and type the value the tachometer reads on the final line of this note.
rpm 1800
